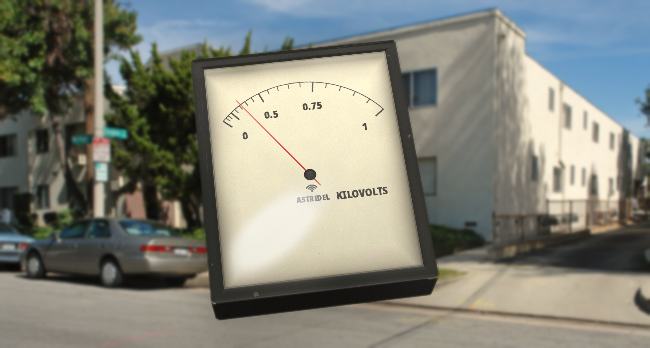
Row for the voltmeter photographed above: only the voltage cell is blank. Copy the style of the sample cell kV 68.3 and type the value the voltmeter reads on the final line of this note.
kV 0.35
